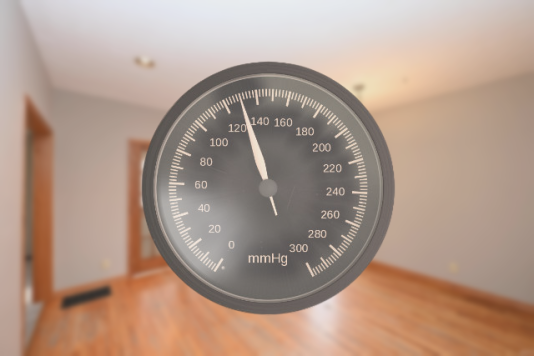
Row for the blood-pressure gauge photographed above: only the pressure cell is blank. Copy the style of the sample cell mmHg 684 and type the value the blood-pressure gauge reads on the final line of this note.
mmHg 130
